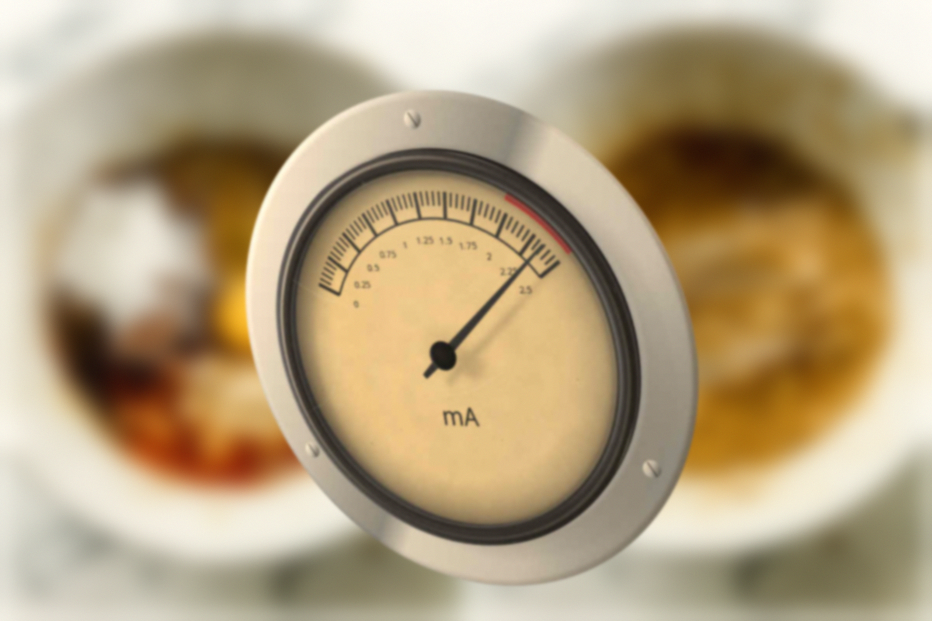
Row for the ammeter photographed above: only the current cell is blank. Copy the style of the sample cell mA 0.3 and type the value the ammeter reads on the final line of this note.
mA 2.35
